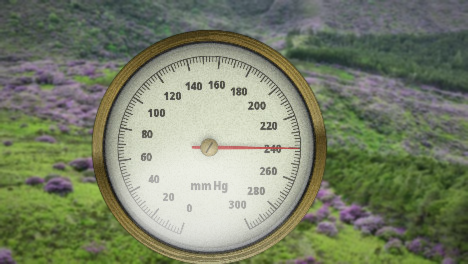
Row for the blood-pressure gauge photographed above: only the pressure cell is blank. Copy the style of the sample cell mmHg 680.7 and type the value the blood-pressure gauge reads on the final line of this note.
mmHg 240
